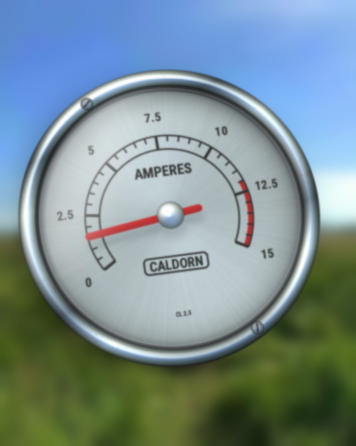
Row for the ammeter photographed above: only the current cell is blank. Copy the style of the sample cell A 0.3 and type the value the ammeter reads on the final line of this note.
A 1.5
